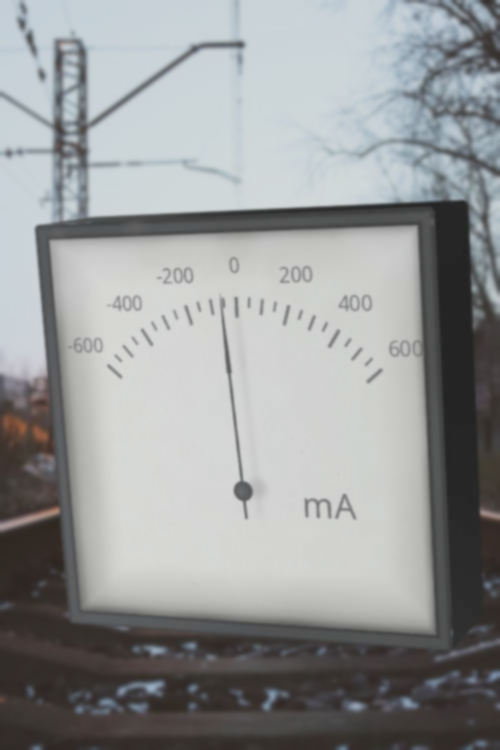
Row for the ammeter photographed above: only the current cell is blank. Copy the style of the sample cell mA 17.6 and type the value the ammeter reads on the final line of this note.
mA -50
